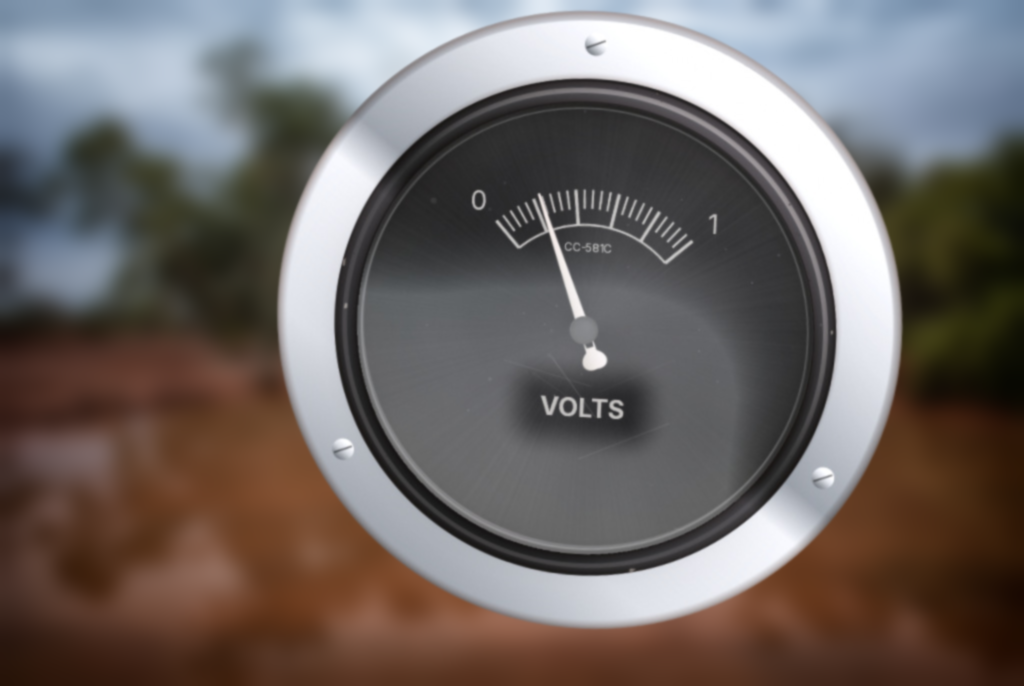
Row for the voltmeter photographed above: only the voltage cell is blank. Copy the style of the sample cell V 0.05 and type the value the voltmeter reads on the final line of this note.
V 0.24
